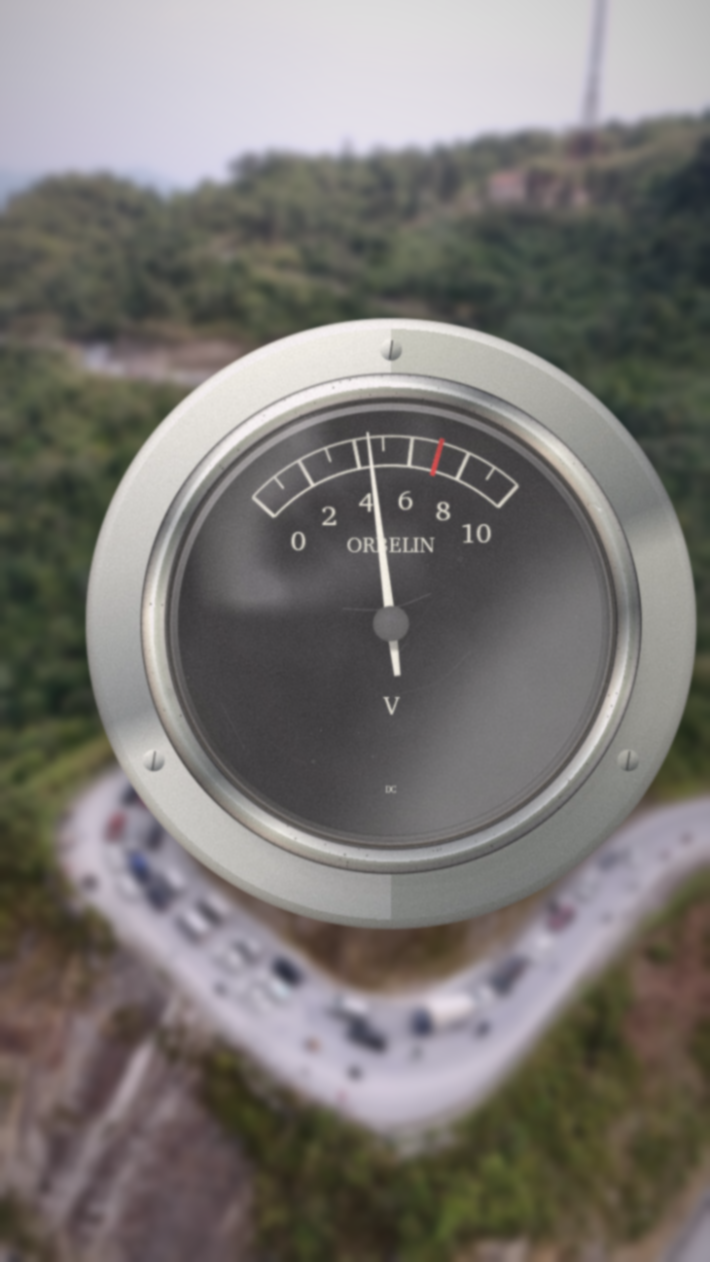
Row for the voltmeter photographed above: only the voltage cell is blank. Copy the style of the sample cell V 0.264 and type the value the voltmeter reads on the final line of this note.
V 4.5
